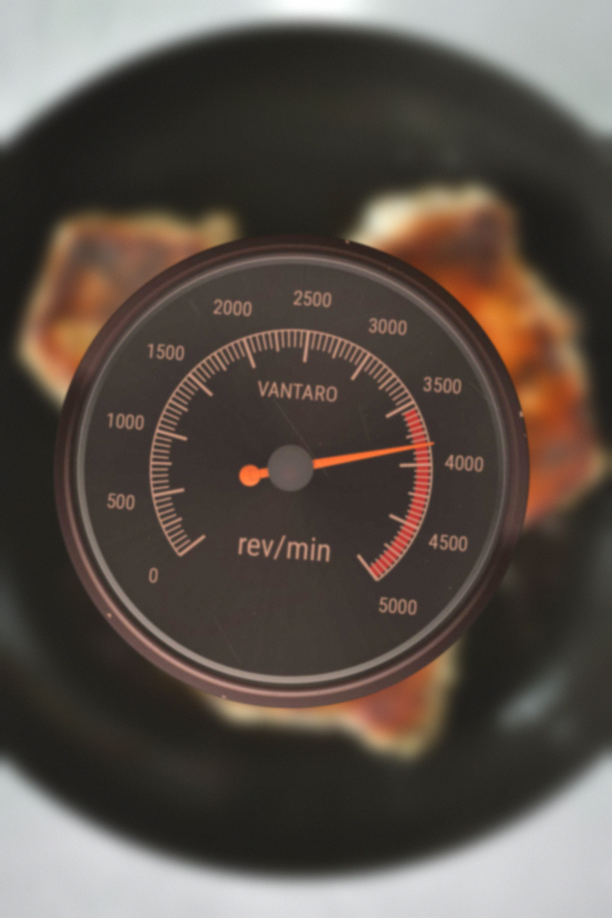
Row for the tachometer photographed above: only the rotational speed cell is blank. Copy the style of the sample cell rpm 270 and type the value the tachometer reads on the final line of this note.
rpm 3850
